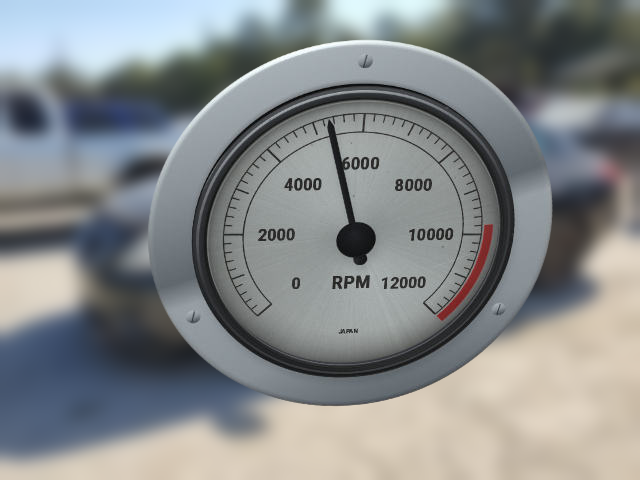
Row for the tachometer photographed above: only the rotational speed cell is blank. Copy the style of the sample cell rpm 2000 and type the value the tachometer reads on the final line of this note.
rpm 5300
